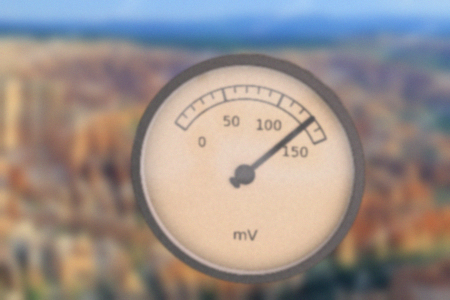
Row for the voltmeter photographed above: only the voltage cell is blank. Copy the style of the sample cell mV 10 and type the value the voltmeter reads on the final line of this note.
mV 130
